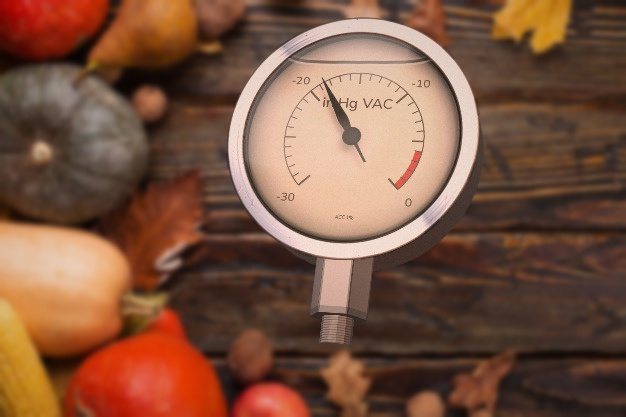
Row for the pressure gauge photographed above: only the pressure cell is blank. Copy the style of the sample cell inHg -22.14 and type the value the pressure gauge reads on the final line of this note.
inHg -18.5
